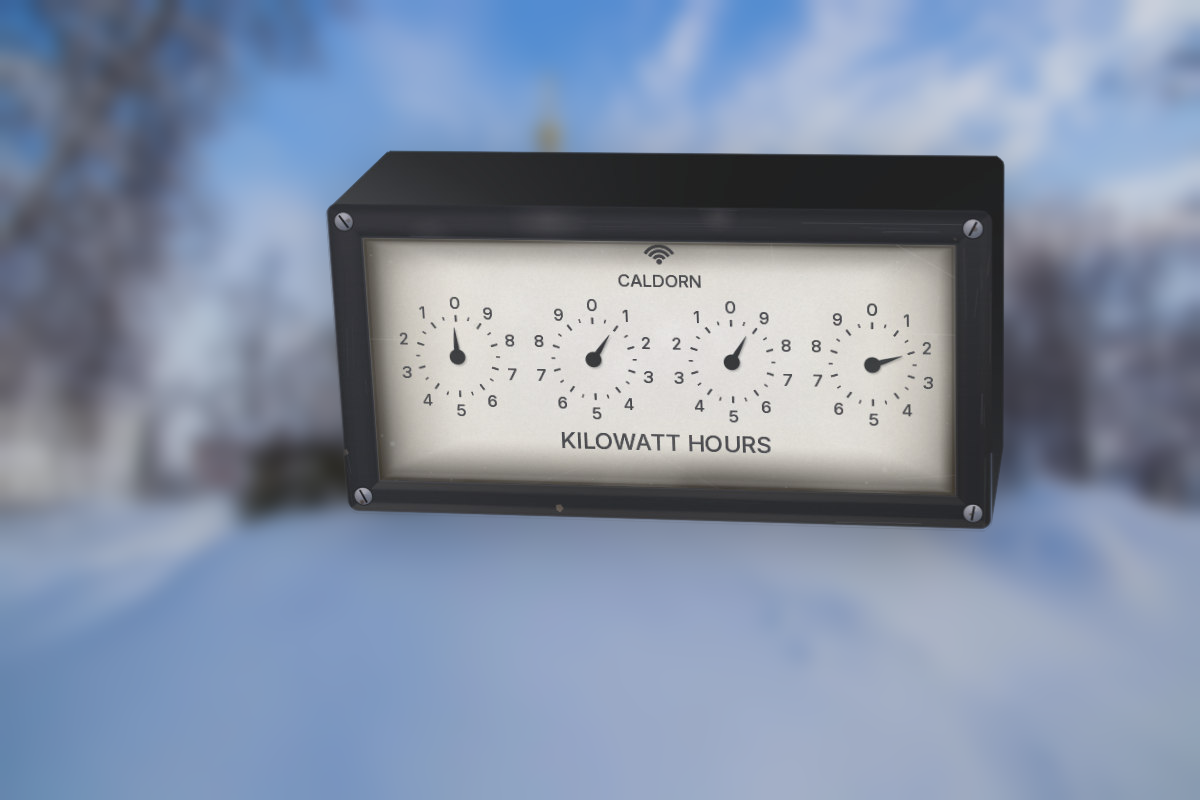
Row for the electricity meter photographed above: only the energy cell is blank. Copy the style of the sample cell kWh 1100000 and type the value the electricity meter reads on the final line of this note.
kWh 92
